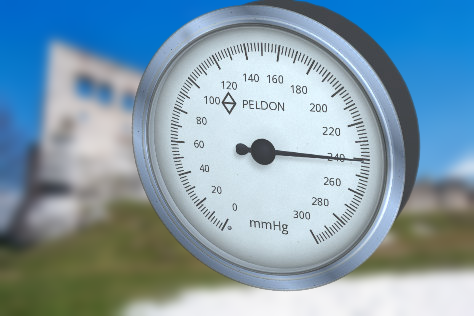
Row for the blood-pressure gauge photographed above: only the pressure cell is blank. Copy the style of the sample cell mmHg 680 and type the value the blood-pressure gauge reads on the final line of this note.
mmHg 240
